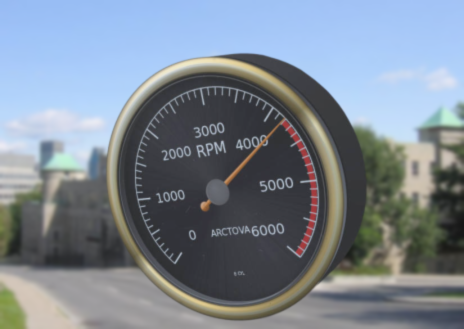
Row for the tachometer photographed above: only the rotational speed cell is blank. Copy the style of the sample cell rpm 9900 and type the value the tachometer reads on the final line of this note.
rpm 4200
